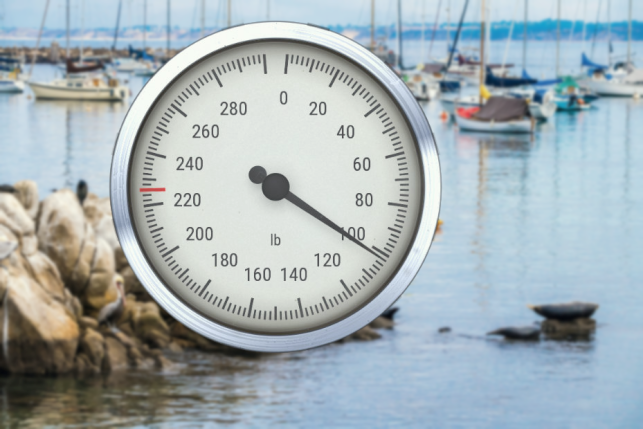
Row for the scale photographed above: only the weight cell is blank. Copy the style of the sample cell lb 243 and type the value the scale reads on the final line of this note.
lb 102
